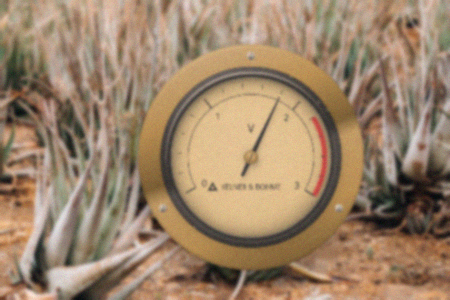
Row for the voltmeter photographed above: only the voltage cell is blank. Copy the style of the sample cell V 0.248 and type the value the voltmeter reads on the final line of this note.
V 1.8
